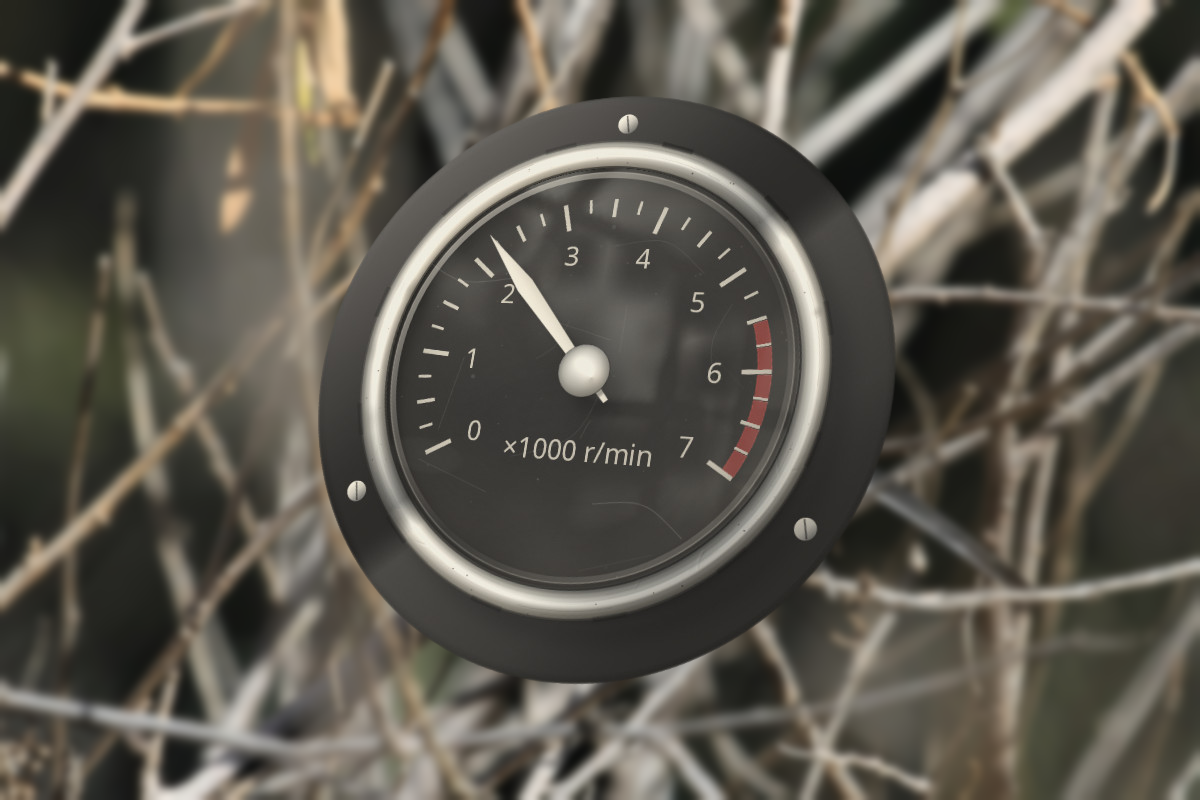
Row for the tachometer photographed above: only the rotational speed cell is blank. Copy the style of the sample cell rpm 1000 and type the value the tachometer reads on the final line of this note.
rpm 2250
